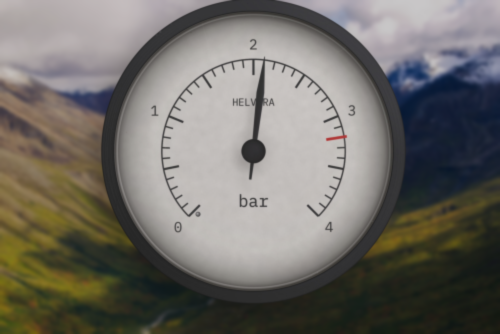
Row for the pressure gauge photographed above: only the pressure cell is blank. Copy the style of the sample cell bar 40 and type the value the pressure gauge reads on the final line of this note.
bar 2.1
